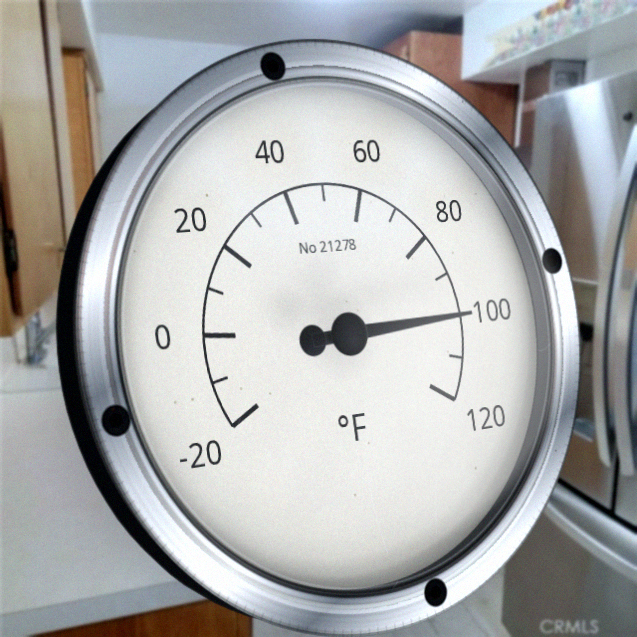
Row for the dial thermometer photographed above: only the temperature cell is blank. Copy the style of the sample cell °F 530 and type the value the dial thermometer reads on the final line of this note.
°F 100
